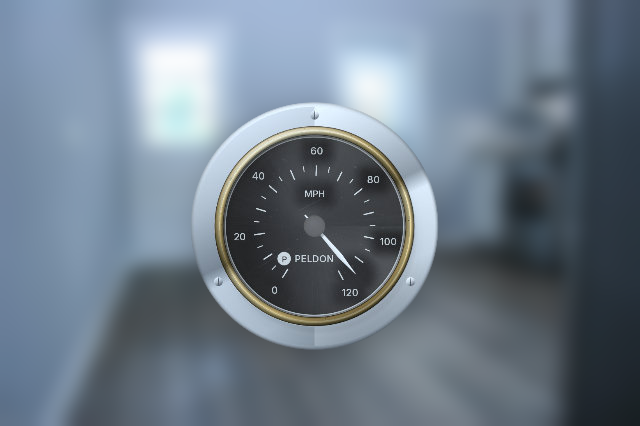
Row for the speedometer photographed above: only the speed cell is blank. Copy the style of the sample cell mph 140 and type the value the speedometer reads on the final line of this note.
mph 115
